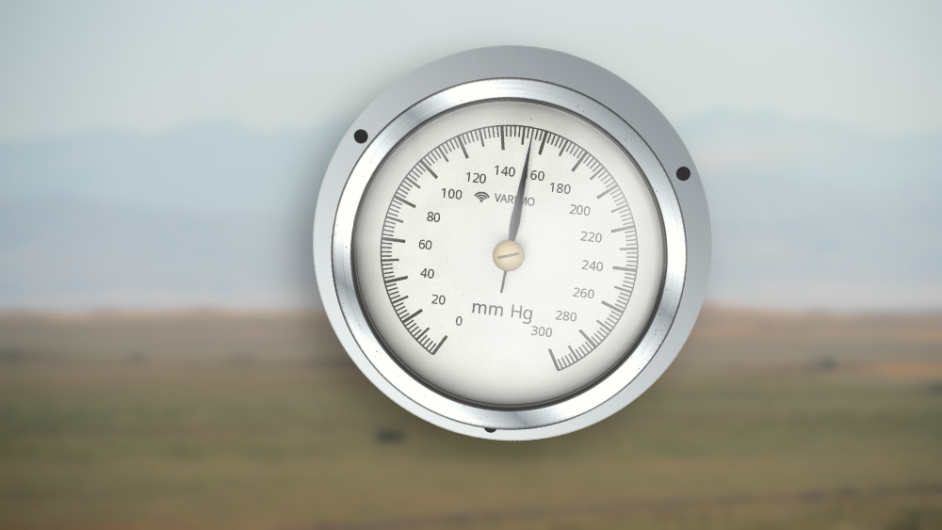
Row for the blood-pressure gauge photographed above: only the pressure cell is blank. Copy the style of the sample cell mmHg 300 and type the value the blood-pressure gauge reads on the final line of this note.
mmHg 154
